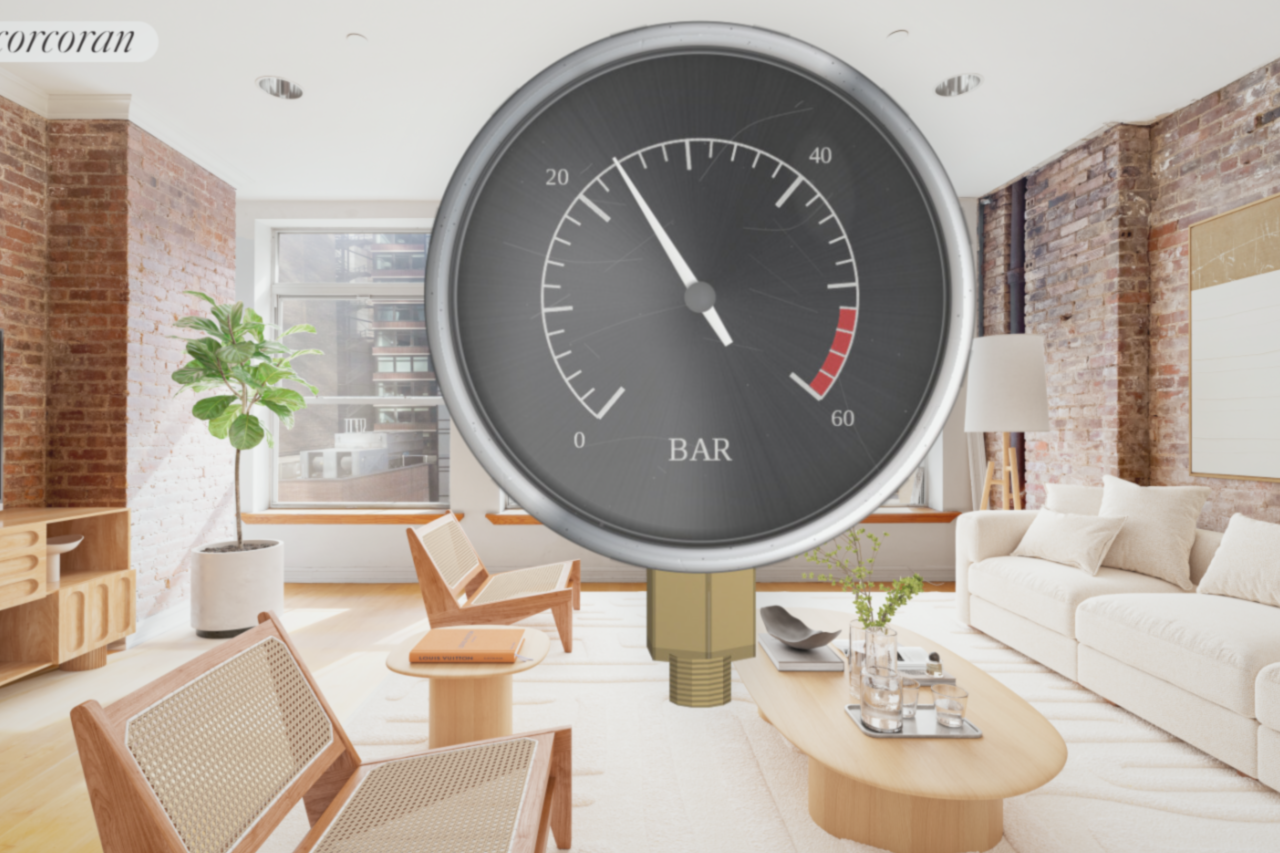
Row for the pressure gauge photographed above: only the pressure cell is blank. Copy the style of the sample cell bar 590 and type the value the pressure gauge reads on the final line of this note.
bar 24
